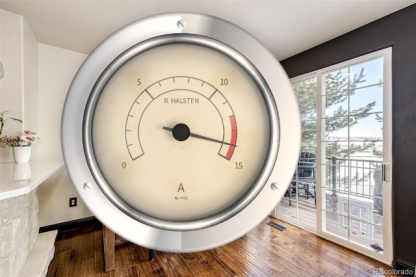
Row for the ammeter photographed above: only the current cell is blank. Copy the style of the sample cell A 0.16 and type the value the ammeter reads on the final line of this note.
A 14
